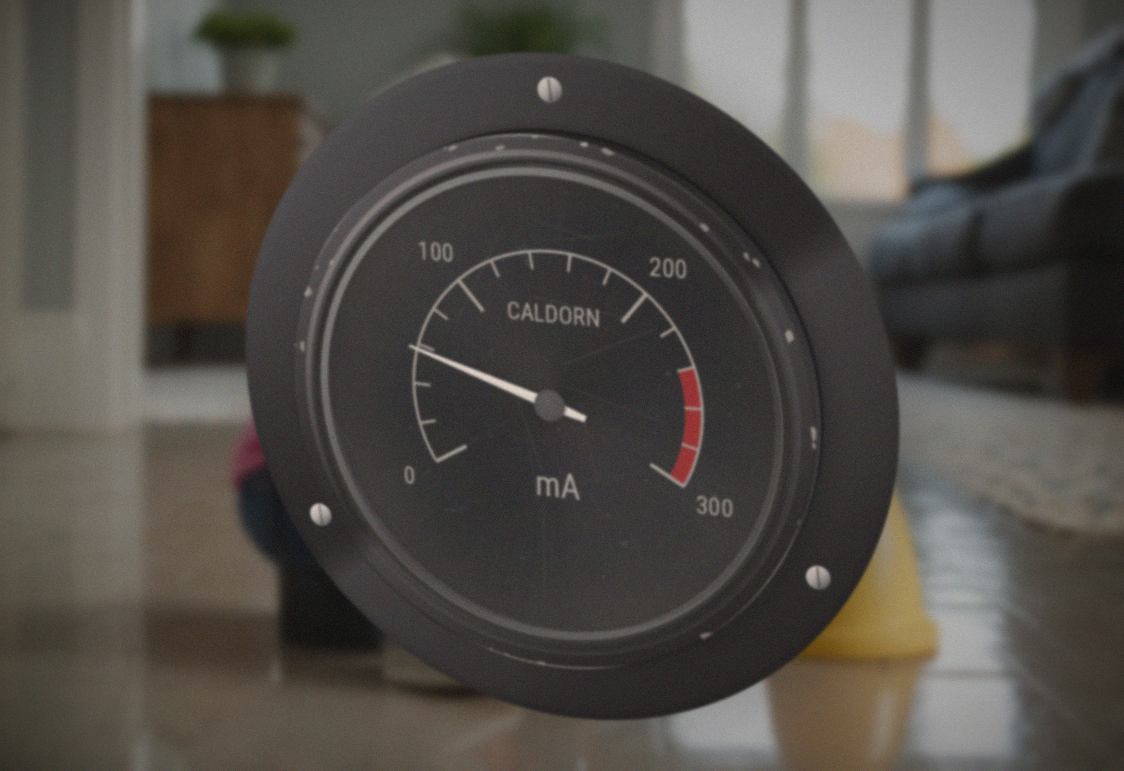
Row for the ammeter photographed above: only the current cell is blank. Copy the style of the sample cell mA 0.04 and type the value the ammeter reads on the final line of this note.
mA 60
